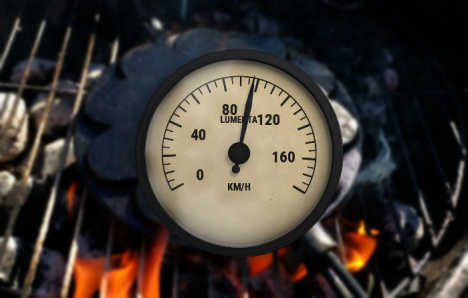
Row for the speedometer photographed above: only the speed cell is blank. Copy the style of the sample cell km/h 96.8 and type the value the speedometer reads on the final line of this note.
km/h 97.5
